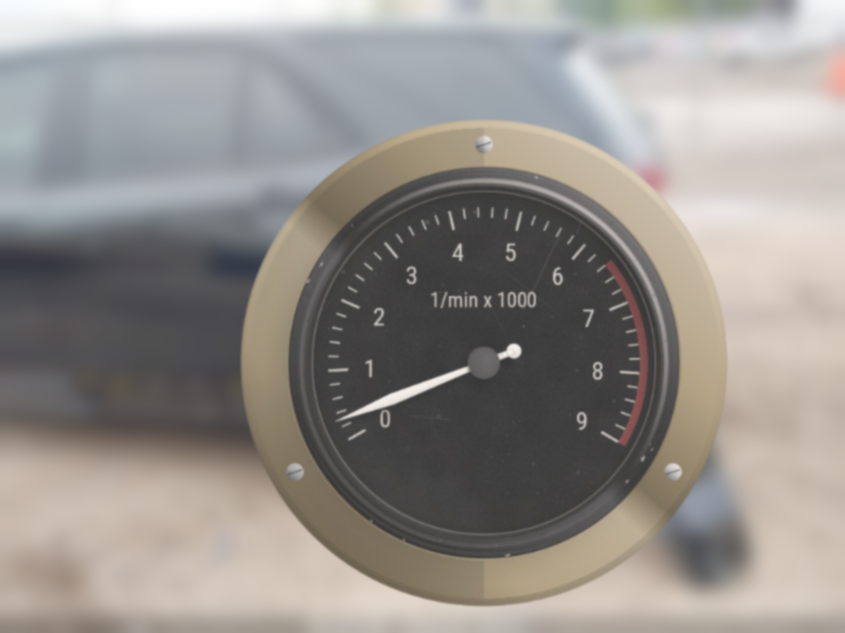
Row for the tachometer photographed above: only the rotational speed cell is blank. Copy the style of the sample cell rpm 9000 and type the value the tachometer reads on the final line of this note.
rpm 300
